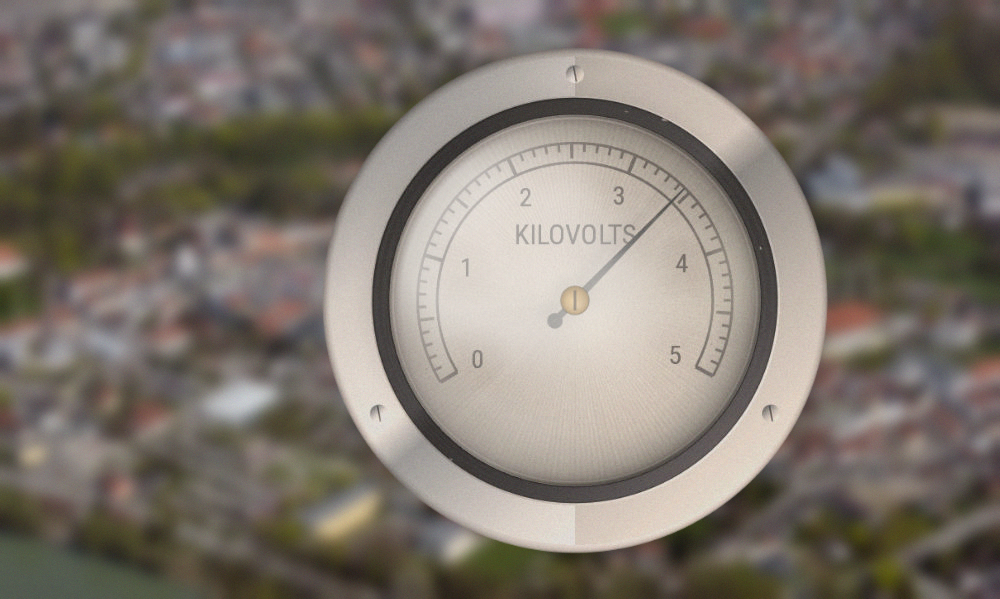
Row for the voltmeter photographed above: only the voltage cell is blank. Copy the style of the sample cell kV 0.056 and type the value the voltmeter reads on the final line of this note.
kV 3.45
